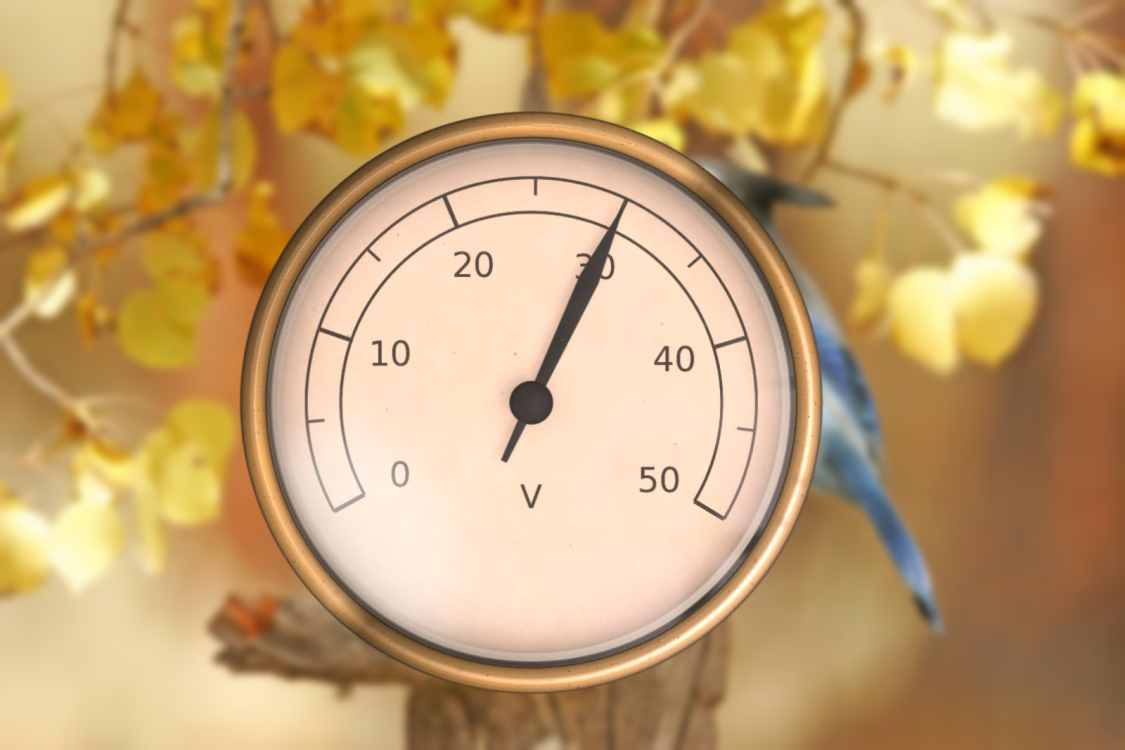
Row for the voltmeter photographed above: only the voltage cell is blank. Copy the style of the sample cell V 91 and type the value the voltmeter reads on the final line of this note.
V 30
